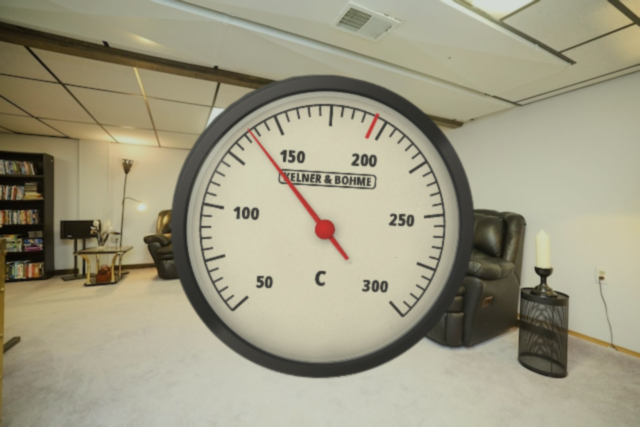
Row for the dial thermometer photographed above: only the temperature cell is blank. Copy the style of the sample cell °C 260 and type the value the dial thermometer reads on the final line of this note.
°C 137.5
